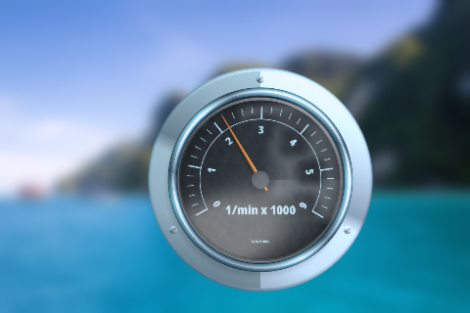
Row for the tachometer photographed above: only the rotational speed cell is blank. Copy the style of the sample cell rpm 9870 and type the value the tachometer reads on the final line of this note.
rpm 2200
